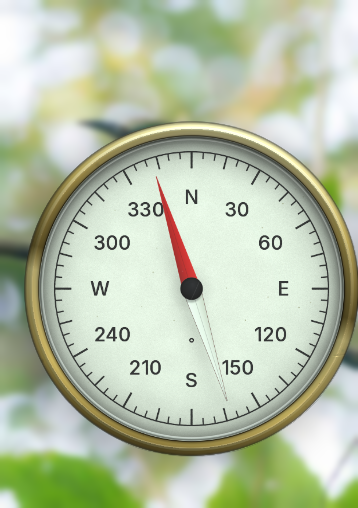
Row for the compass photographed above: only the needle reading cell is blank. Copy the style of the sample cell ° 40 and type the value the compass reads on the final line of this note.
° 342.5
